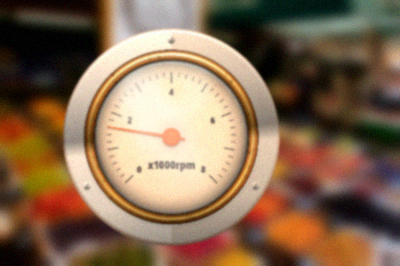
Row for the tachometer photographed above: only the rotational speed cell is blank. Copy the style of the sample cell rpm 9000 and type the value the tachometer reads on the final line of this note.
rpm 1600
